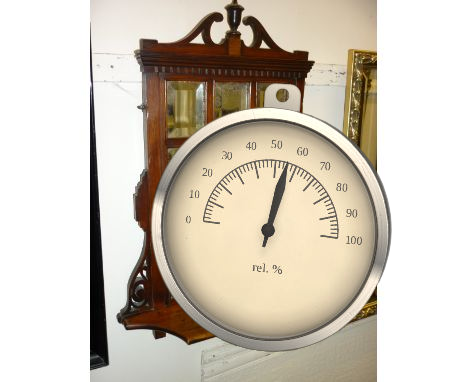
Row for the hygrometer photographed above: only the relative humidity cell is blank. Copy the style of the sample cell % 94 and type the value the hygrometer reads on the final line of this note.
% 56
